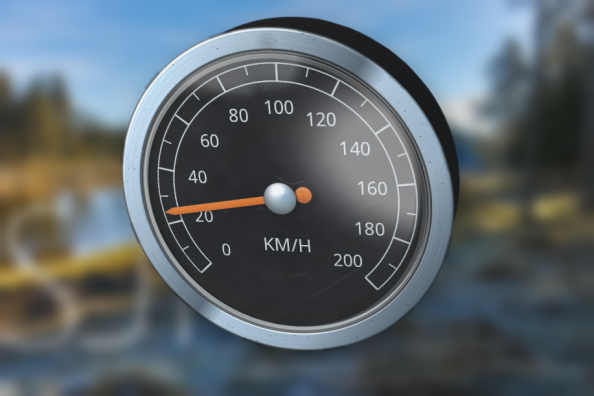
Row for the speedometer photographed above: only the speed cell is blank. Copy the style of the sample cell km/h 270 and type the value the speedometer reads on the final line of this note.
km/h 25
